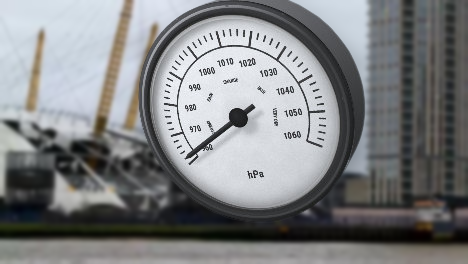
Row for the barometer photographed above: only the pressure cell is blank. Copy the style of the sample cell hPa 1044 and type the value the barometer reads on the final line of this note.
hPa 962
